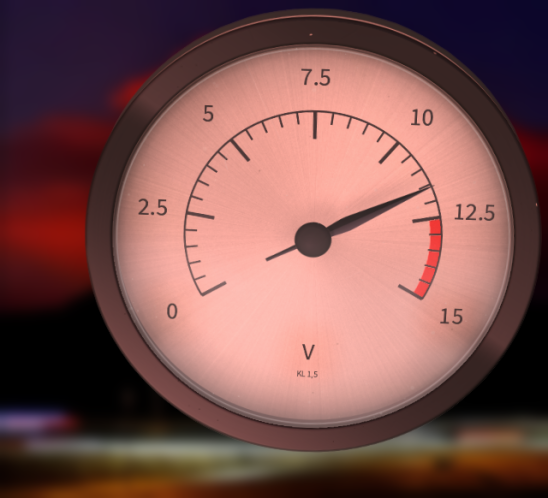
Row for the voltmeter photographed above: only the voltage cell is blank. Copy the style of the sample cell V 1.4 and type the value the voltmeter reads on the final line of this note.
V 11.5
